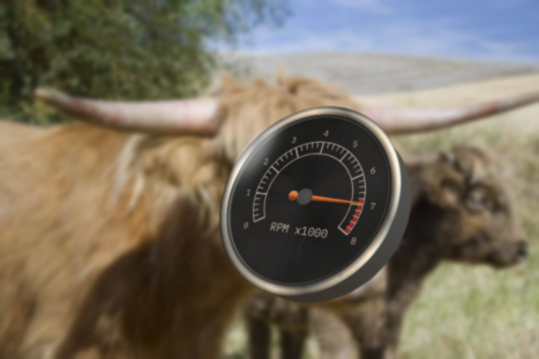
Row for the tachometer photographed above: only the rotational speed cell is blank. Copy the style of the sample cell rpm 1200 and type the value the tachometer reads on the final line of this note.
rpm 7000
